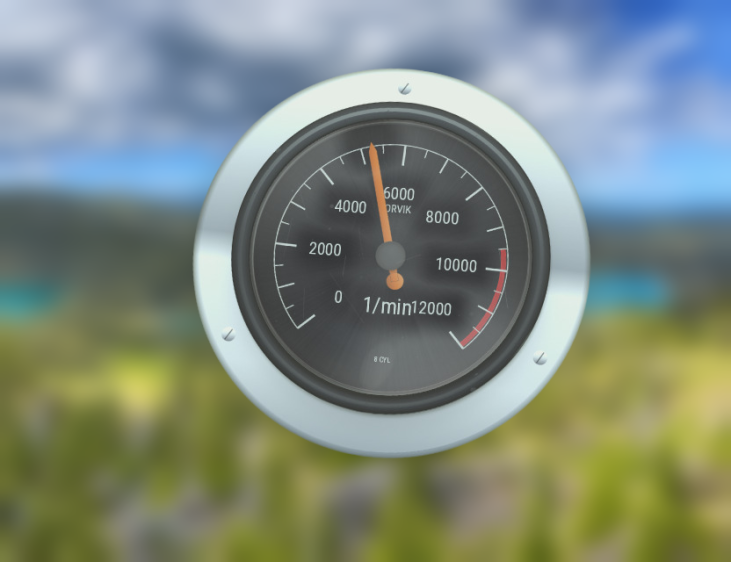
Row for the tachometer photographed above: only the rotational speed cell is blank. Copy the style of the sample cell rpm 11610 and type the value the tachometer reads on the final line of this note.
rpm 5250
